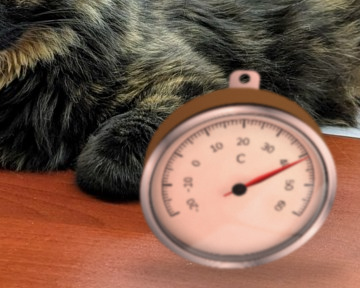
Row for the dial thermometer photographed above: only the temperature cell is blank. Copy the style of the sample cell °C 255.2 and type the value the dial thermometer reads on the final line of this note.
°C 40
